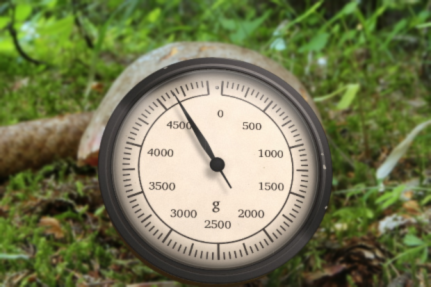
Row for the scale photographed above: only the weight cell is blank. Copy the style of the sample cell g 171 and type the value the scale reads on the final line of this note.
g 4650
